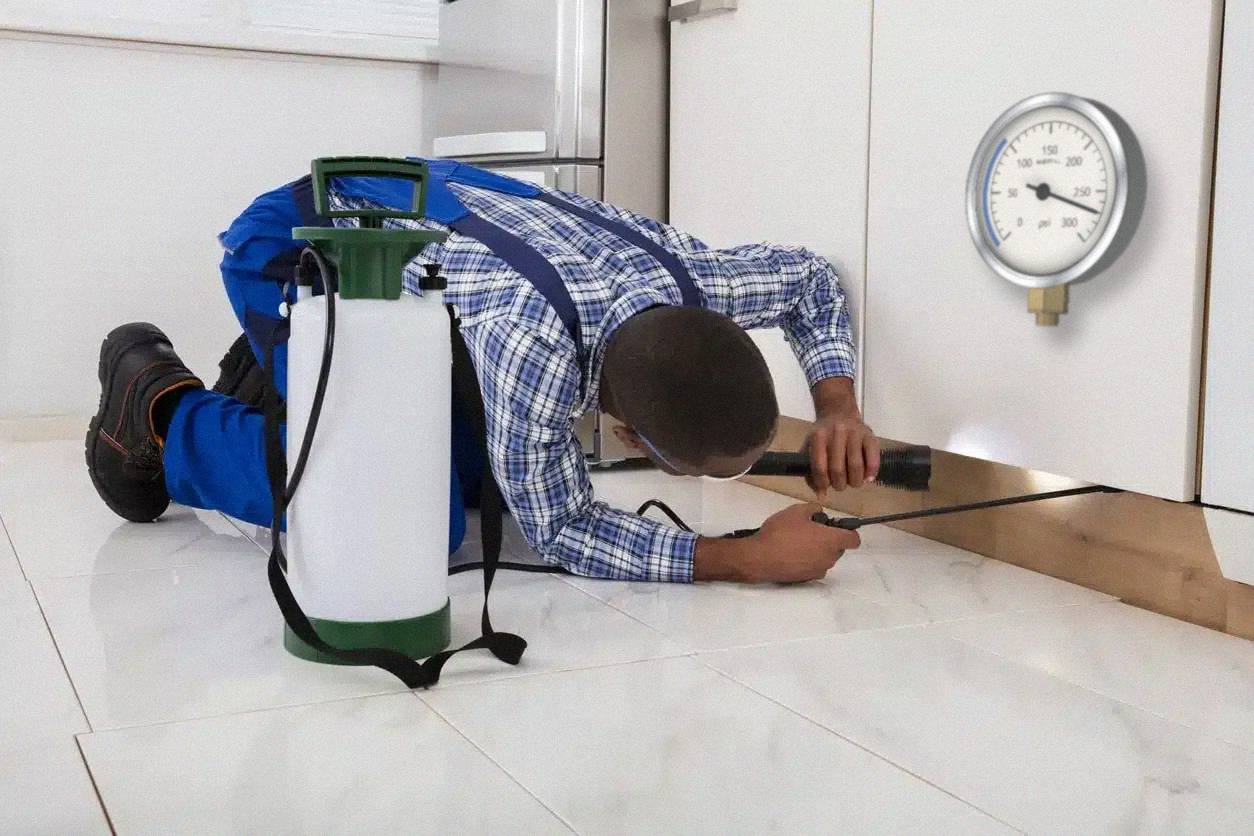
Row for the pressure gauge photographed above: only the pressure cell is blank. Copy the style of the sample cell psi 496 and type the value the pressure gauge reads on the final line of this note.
psi 270
